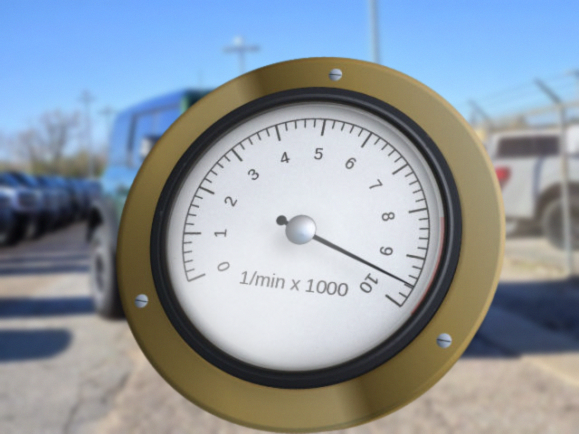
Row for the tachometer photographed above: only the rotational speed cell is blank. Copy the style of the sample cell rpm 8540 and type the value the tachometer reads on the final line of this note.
rpm 9600
